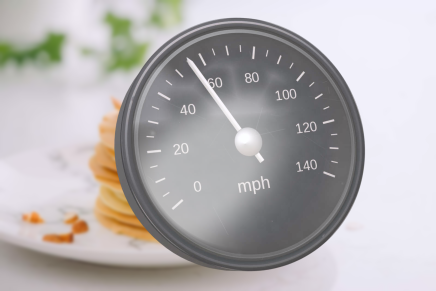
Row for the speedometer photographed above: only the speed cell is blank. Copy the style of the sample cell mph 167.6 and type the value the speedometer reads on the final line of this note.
mph 55
